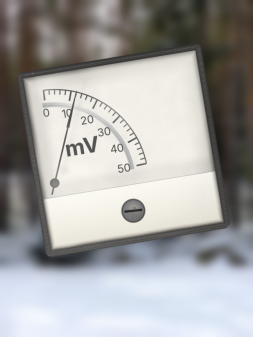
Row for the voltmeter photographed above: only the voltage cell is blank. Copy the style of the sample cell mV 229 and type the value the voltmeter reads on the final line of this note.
mV 12
